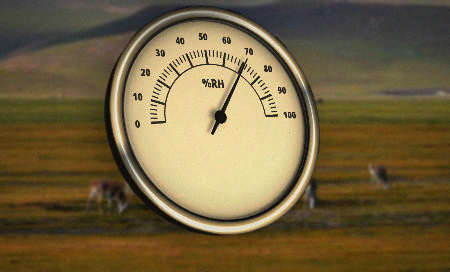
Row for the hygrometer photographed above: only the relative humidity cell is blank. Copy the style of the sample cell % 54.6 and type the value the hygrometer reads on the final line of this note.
% 70
